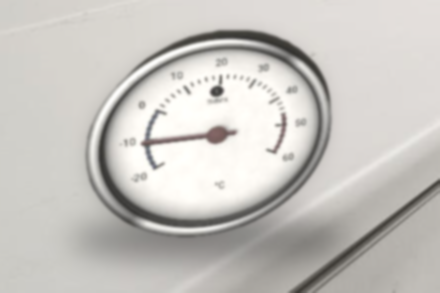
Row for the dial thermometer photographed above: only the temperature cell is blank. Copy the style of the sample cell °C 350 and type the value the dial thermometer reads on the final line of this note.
°C -10
